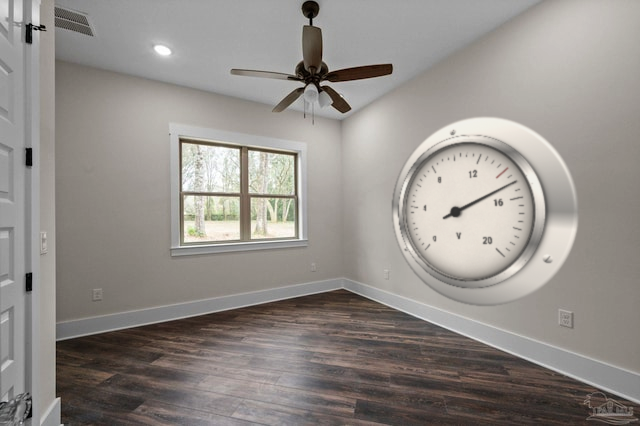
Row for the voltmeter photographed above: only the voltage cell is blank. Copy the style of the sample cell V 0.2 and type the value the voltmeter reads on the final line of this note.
V 15
